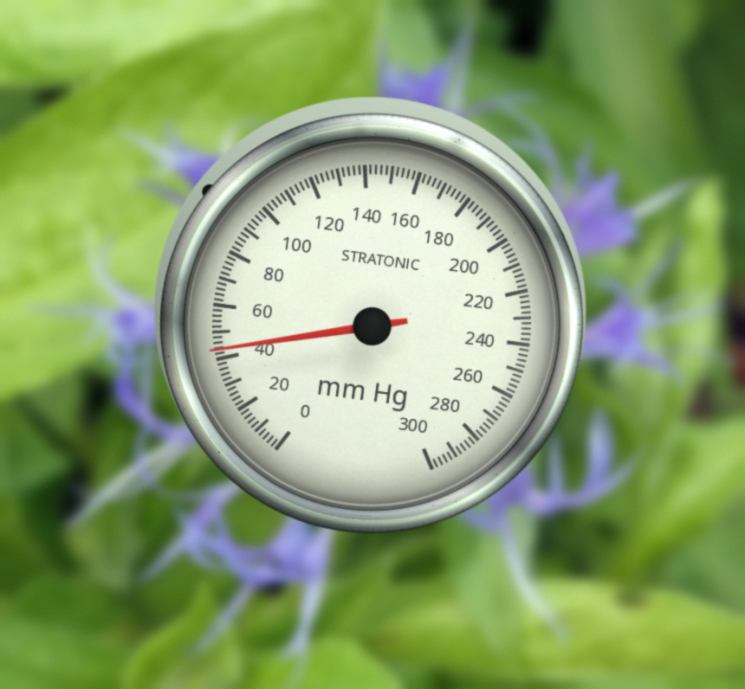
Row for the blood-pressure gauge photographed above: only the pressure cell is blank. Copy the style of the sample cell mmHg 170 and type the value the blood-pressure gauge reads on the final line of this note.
mmHg 44
